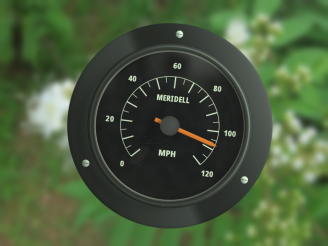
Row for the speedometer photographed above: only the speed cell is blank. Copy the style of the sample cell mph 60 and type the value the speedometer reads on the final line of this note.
mph 107.5
